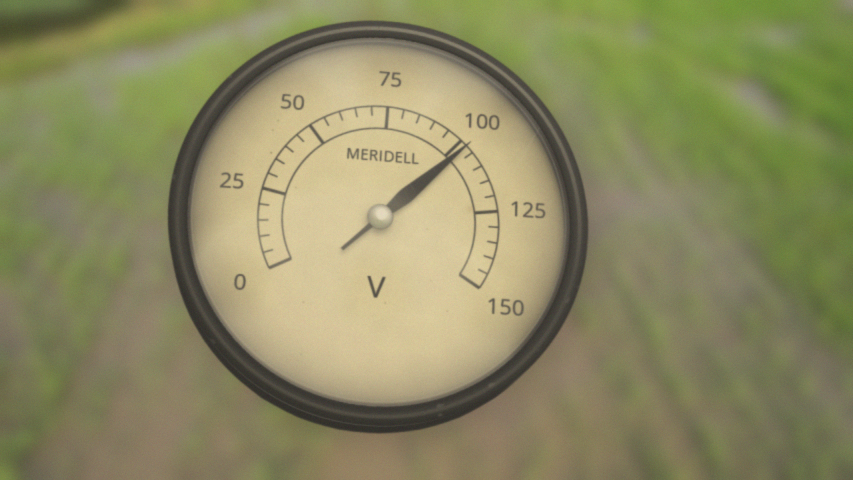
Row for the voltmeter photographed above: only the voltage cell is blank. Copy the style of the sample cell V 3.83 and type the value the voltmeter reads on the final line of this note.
V 102.5
